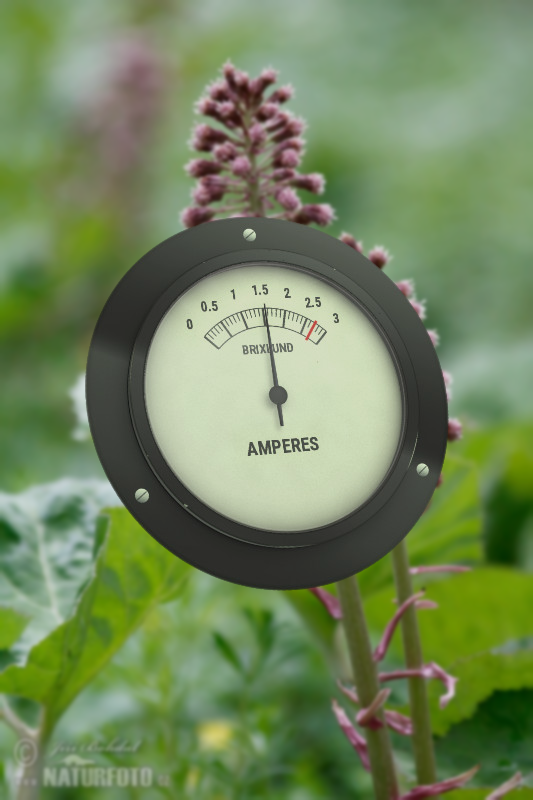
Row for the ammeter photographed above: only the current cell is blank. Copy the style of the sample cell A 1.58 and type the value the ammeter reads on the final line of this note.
A 1.5
